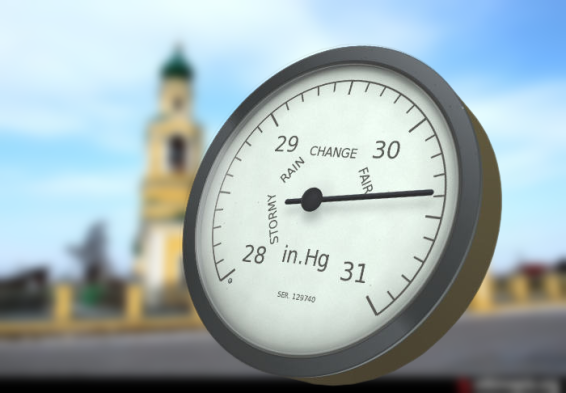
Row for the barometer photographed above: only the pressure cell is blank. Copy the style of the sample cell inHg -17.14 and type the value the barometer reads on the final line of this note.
inHg 30.4
